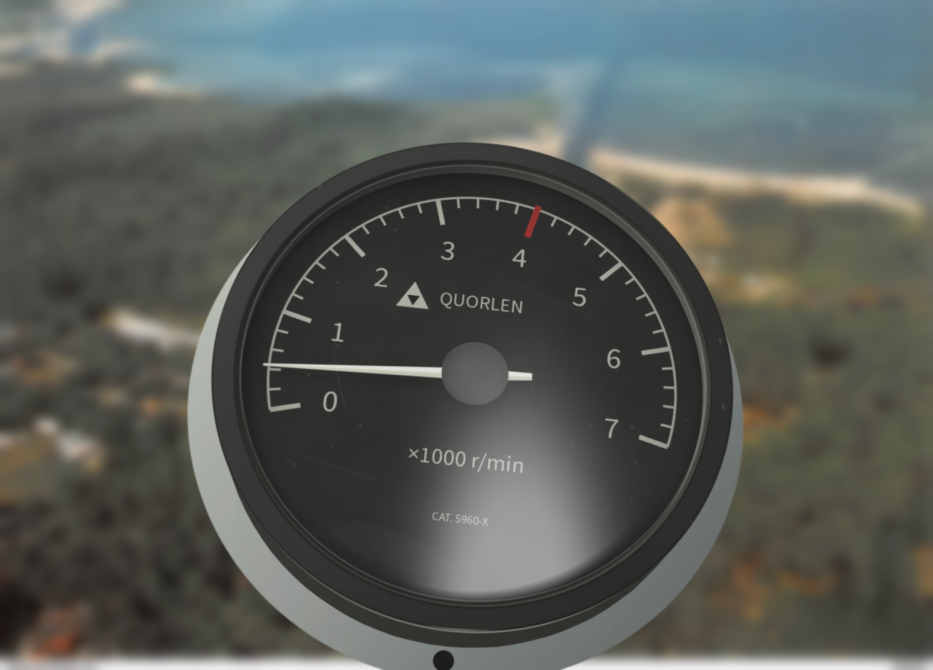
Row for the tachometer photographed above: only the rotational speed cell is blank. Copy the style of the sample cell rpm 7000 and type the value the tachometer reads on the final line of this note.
rpm 400
